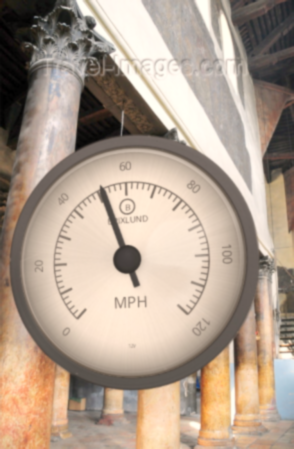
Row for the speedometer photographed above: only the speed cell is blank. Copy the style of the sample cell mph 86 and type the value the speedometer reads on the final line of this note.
mph 52
